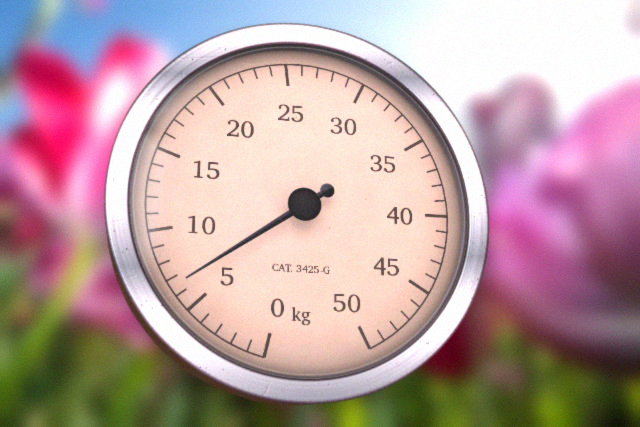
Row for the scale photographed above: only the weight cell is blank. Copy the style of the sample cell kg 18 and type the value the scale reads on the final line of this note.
kg 6.5
